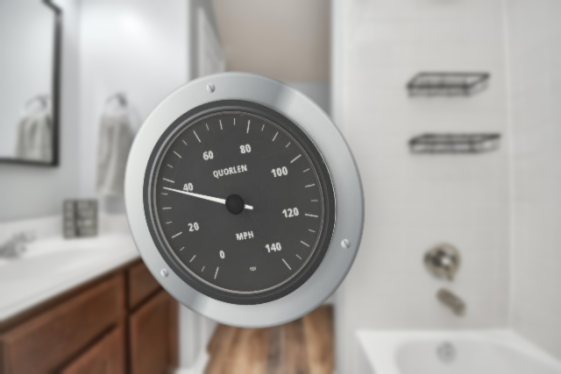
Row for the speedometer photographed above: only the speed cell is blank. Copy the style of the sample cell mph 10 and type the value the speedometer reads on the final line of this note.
mph 37.5
